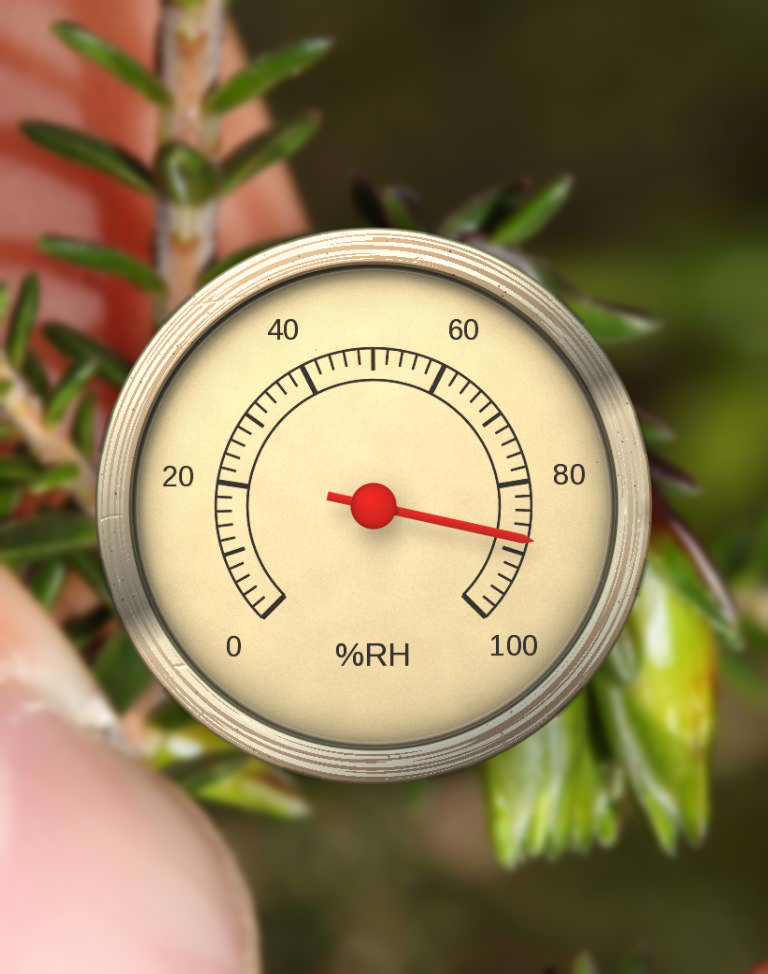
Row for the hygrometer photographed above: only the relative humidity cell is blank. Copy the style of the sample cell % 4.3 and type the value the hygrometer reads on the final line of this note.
% 88
